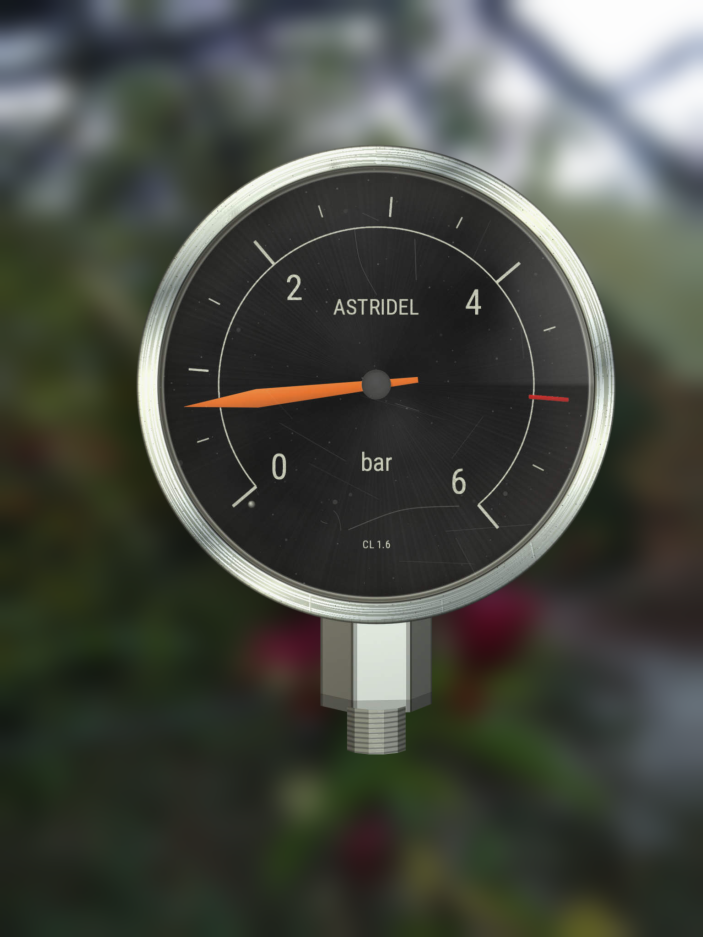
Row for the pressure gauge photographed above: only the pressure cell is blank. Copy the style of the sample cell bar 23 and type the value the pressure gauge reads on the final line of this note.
bar 0.75
